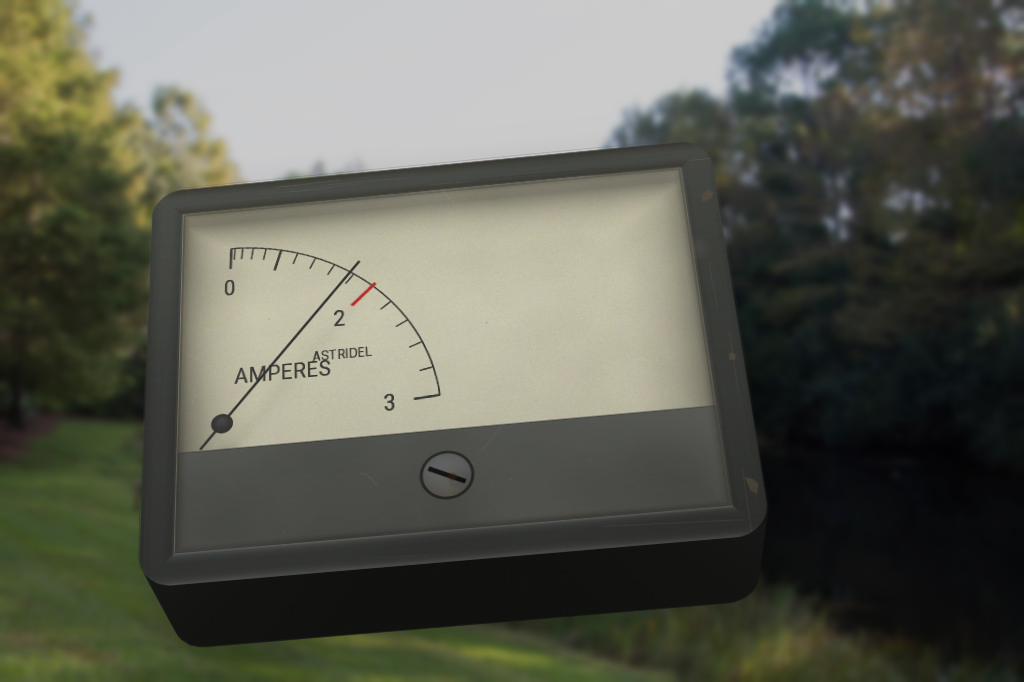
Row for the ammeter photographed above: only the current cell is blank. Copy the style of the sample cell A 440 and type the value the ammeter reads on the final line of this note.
A 1.8
